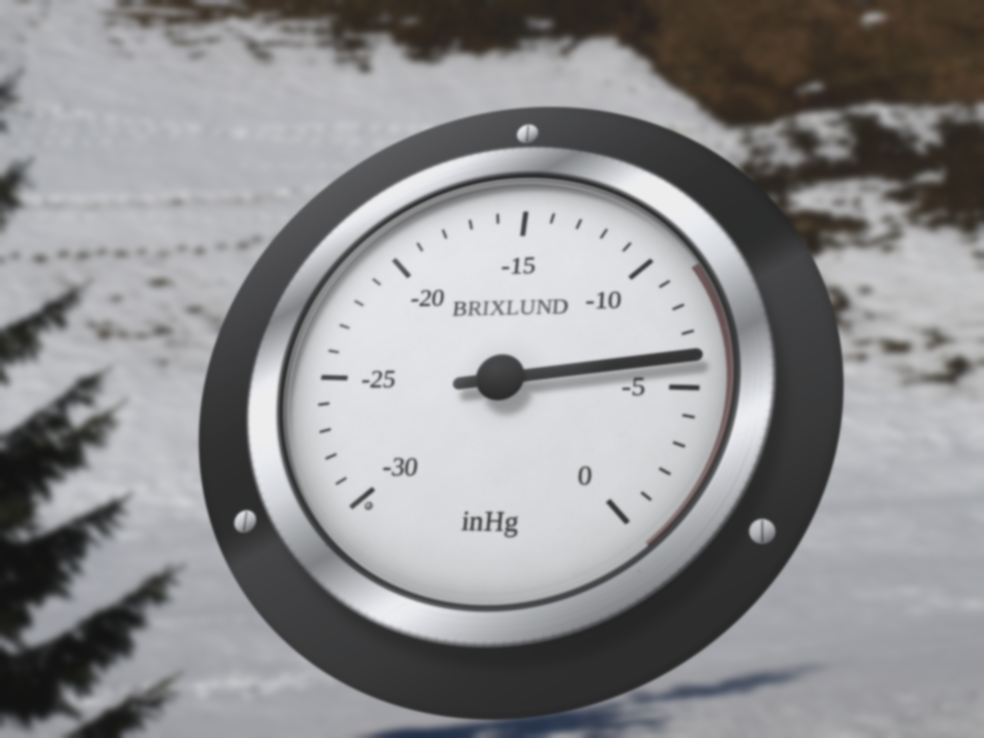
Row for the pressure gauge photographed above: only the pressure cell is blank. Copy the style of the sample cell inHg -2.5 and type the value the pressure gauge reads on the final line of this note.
inHg -6
